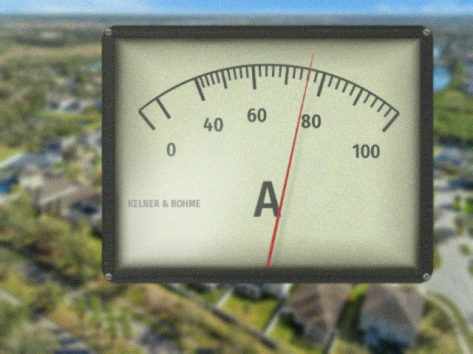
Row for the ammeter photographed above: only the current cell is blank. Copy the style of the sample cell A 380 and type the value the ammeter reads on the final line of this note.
A 76
